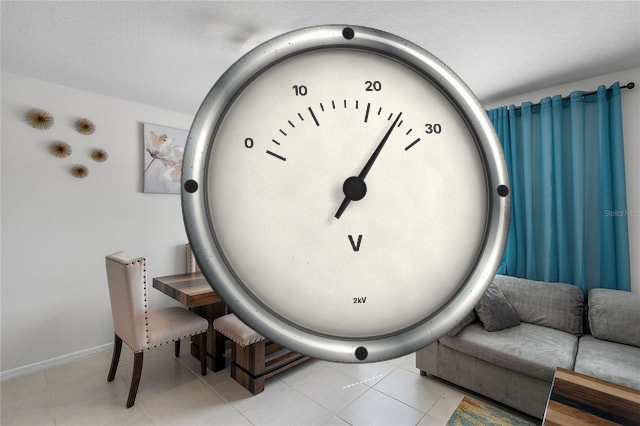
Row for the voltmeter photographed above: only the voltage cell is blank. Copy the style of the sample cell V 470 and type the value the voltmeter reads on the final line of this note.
V 25
